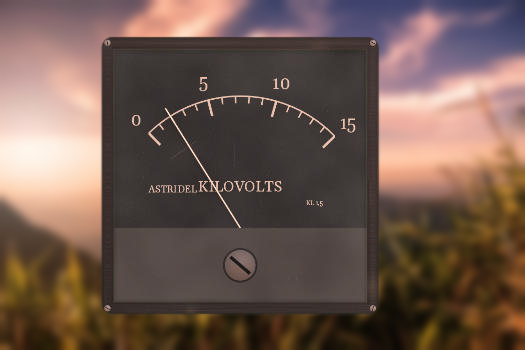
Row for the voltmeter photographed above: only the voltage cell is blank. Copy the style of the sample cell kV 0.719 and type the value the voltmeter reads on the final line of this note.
kV 2
